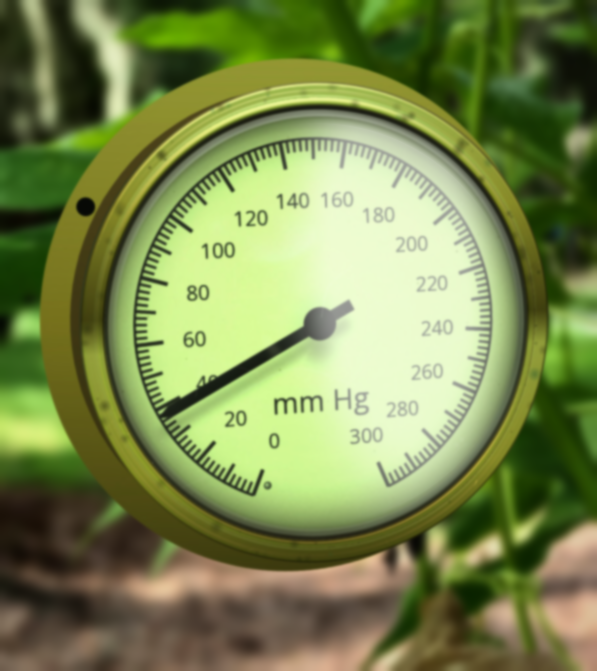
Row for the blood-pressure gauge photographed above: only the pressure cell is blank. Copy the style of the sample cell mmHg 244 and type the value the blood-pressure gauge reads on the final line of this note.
mmHg 38
